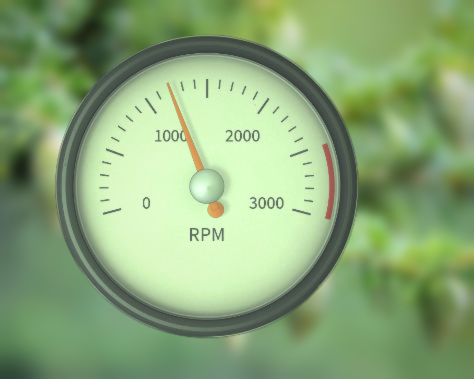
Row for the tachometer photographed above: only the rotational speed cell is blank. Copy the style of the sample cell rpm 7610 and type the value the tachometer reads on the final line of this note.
rpm 1200
